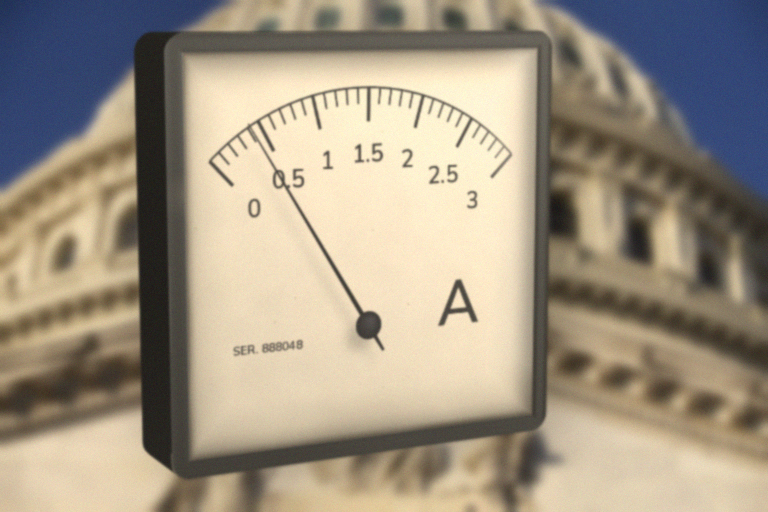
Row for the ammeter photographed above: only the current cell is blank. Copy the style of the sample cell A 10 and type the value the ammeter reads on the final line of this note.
A 0.4
